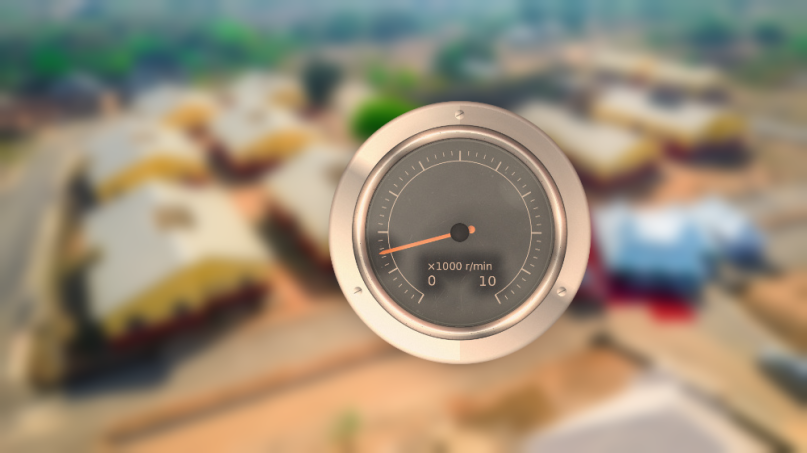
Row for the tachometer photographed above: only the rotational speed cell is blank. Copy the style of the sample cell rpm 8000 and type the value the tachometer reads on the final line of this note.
rpm 1500
